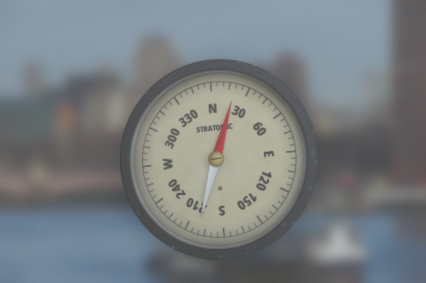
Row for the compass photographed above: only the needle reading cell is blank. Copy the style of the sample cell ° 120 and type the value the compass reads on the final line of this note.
° 20
